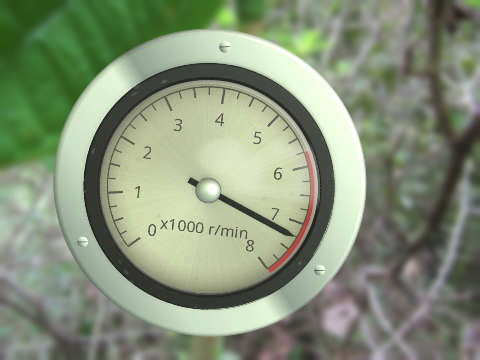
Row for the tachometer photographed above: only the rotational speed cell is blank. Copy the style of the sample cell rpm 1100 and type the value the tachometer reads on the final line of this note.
rpm 7250
